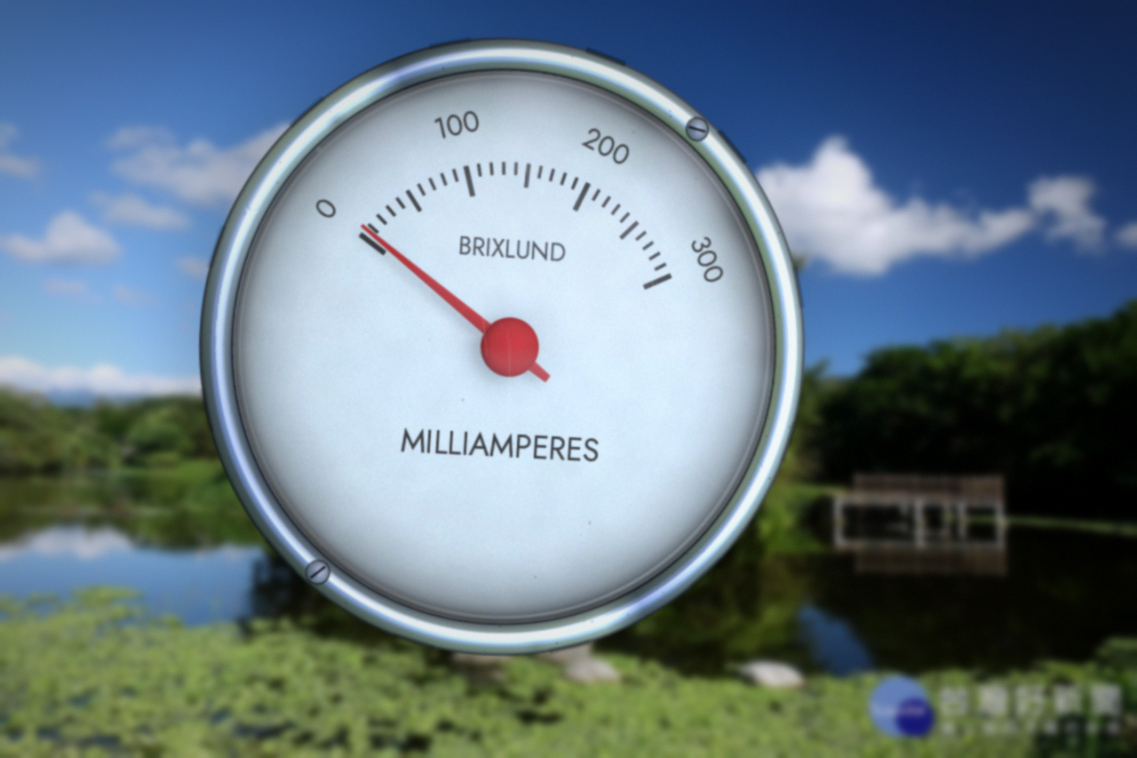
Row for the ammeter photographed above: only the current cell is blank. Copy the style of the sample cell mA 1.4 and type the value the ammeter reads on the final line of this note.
mA 5
